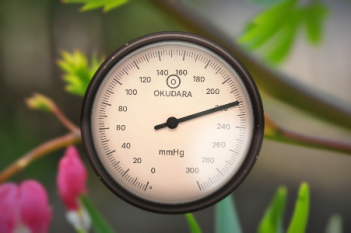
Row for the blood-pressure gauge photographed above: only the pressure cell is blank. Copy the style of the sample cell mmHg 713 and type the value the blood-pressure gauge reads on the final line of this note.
mmHg 220
